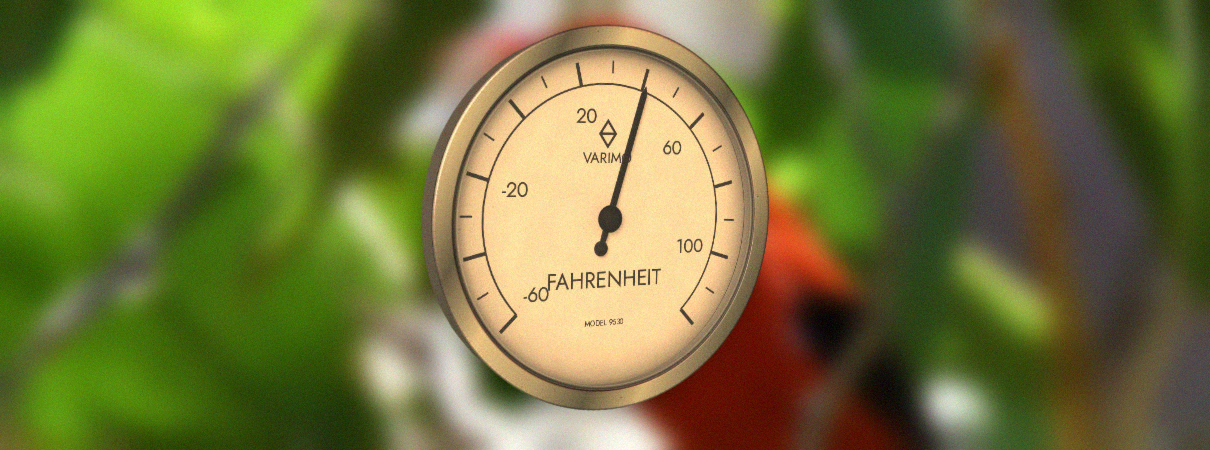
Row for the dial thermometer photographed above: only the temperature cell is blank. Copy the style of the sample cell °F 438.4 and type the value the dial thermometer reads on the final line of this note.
°F 40
